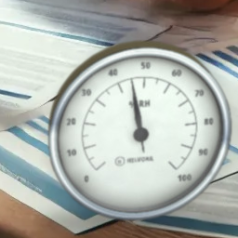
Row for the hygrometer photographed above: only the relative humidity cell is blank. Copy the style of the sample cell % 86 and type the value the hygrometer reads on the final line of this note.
% 45
